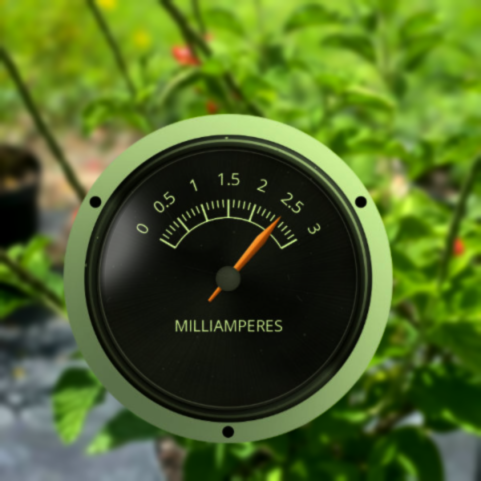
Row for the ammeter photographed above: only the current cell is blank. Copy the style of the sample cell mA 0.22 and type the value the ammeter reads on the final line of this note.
mA 2.5
